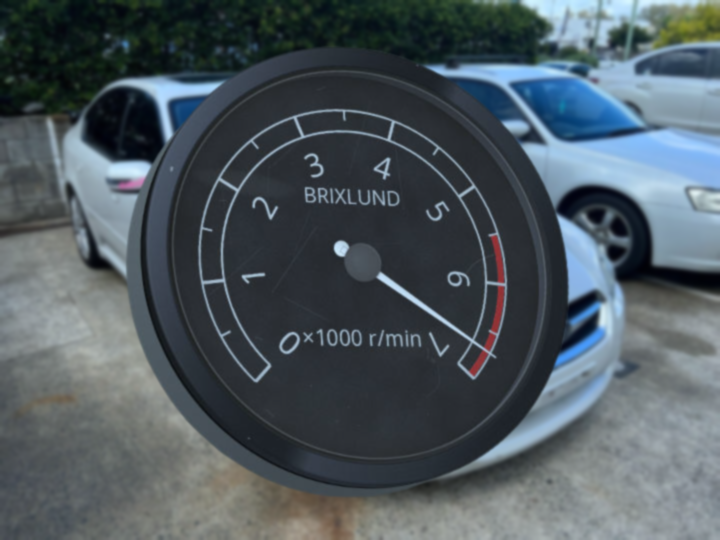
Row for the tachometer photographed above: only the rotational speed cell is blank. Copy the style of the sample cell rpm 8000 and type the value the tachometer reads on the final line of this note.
rpm 6750
